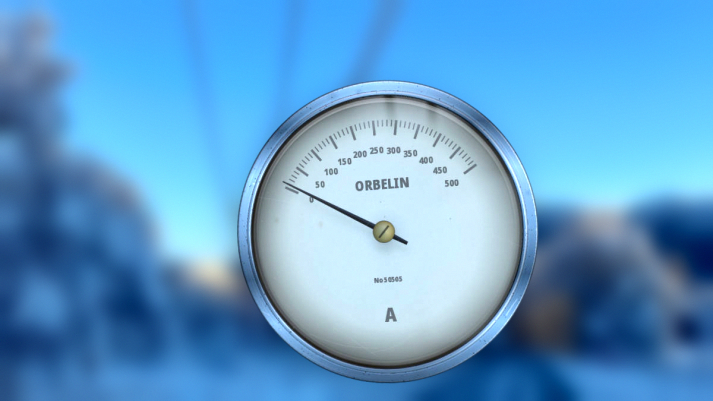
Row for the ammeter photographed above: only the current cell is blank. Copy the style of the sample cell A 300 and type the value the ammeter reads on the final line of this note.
A 10
